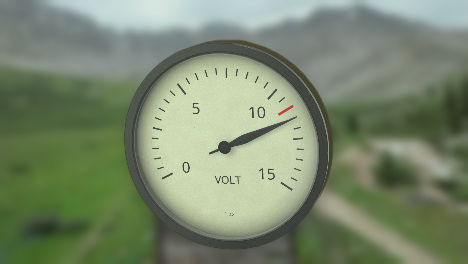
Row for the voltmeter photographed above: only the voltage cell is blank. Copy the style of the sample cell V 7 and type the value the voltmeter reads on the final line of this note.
V 11.5
